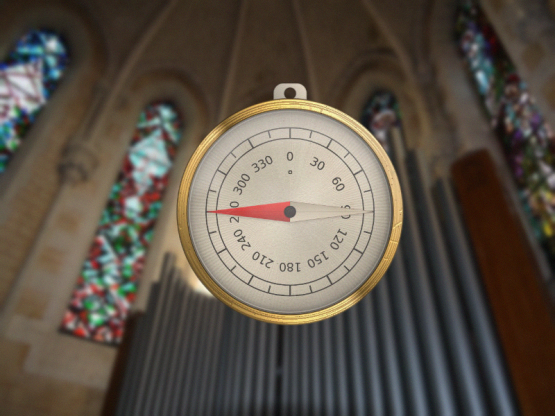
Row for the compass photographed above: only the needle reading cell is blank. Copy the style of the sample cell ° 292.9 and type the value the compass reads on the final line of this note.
° 270
